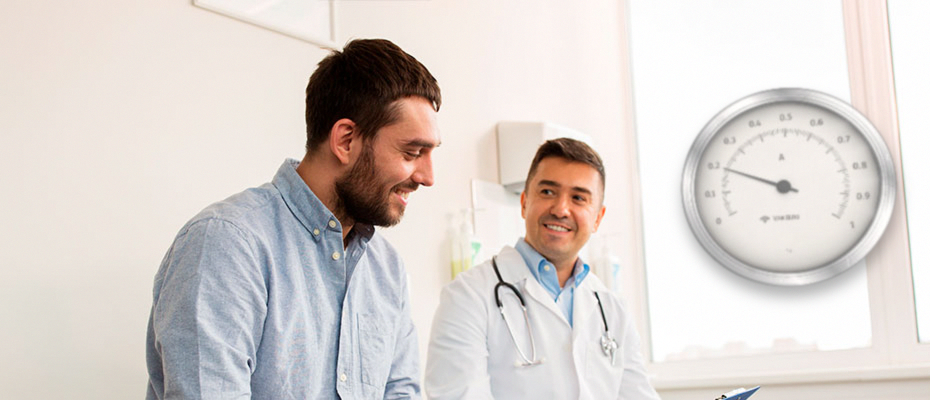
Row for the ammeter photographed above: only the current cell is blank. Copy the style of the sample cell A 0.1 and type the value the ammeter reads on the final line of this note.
A 0.2
